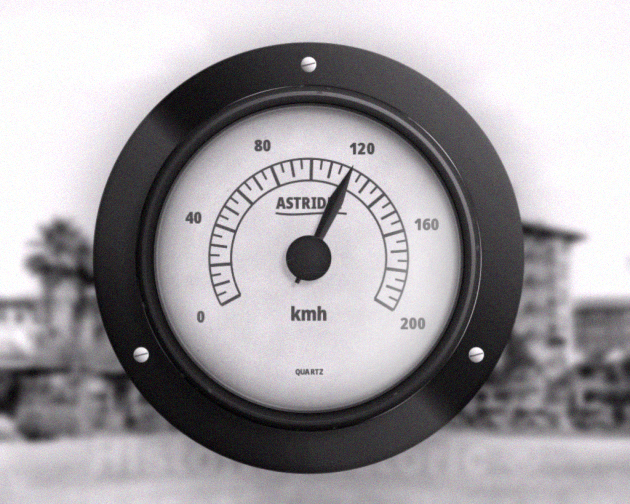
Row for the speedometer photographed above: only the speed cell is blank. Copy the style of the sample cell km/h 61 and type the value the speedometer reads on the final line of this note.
km/h 120
